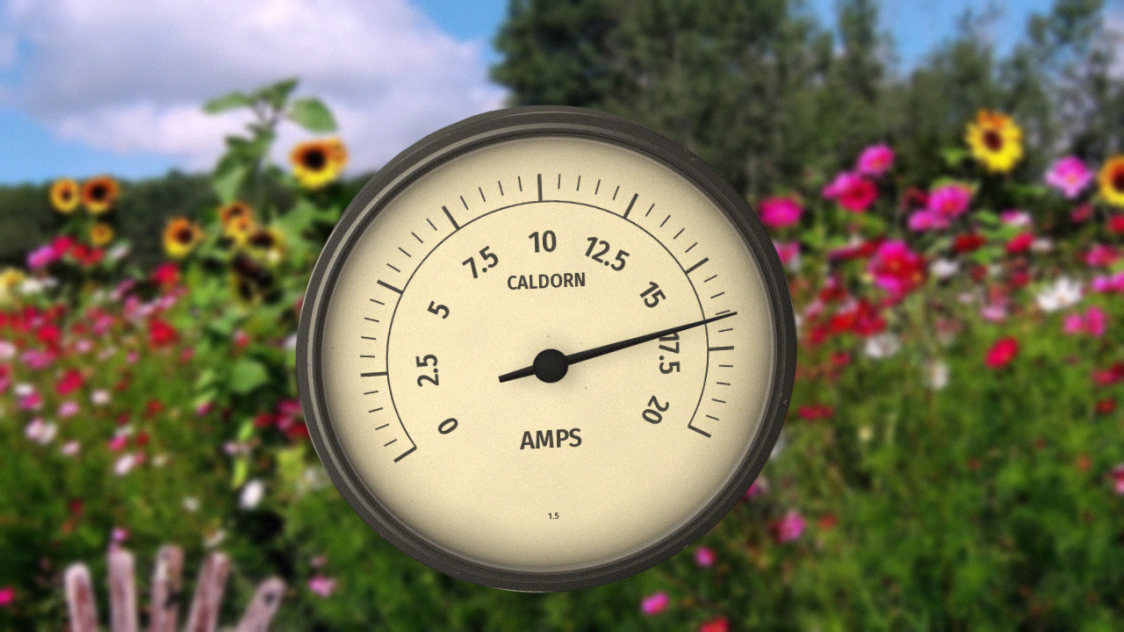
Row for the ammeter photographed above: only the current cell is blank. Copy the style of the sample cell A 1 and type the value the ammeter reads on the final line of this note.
A 16.5
